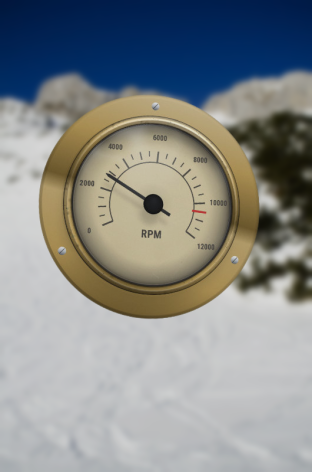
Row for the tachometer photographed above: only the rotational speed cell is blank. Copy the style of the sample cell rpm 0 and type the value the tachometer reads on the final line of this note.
rpm 2750
